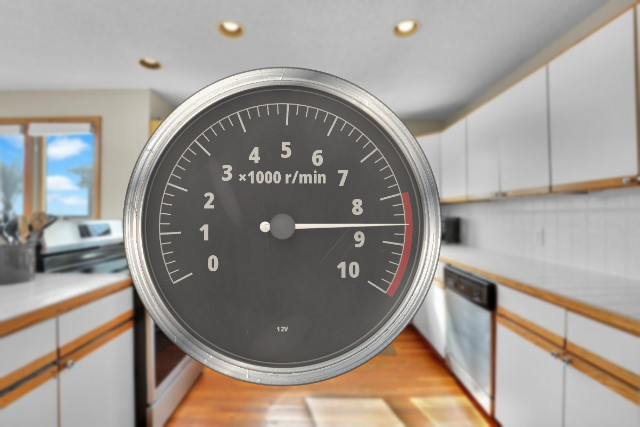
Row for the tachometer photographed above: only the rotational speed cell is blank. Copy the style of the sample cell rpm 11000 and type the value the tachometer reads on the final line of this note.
rpm 8600
